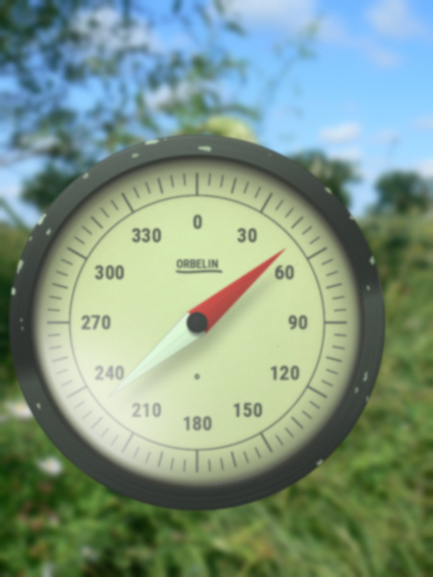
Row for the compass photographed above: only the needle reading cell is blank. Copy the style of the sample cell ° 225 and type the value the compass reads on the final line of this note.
° 50
